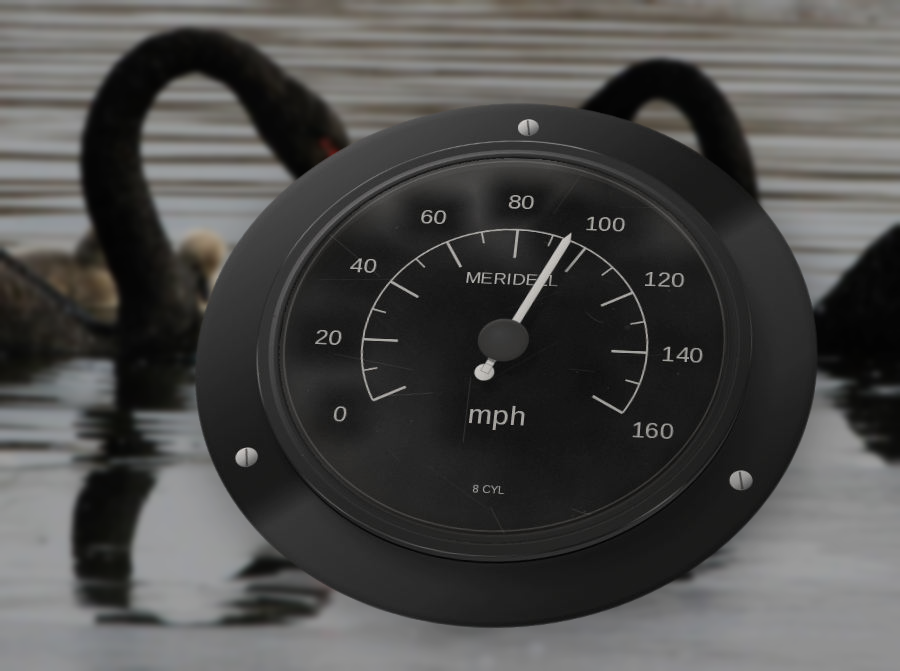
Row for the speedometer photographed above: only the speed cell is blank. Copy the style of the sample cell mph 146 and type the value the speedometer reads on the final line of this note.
mph 95
